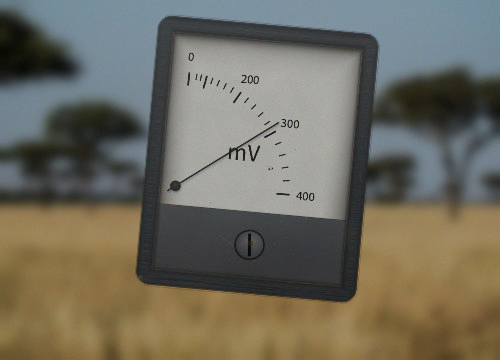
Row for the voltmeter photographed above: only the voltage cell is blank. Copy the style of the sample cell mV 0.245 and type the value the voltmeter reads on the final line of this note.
mV 290
